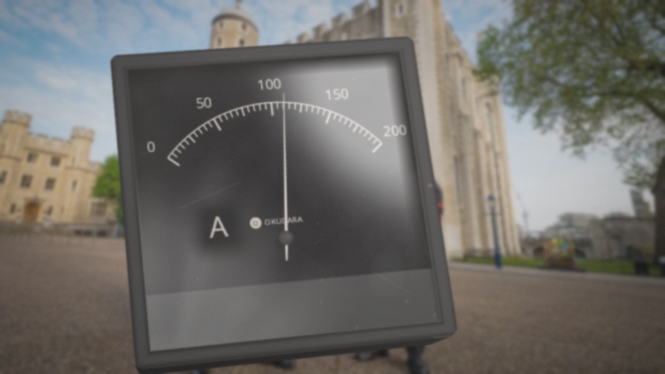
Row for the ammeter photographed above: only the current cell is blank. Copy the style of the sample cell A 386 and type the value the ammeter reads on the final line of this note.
A 110
